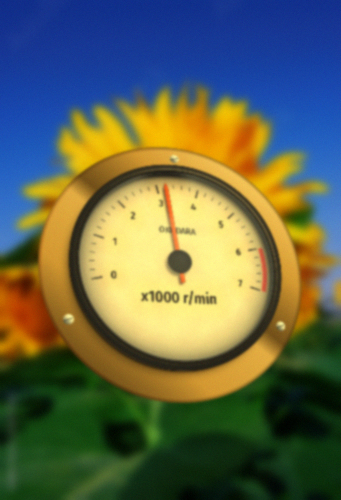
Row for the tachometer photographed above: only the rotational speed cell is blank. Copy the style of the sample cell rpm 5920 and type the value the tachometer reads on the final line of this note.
rpm 3200
